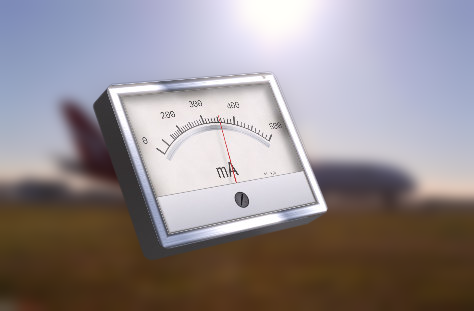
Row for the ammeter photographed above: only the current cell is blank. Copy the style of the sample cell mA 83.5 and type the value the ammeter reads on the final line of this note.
mA 350
